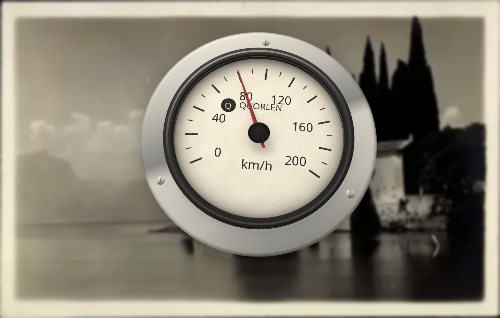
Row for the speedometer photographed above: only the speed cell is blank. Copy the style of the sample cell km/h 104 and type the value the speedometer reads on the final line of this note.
km/h 80
